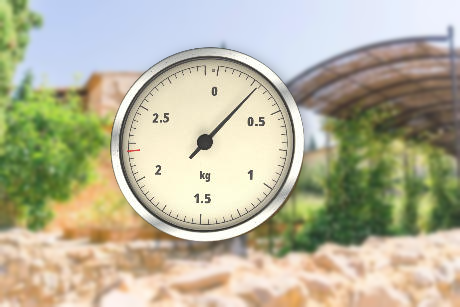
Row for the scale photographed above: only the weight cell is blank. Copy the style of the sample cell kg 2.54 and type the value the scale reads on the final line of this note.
kg 0.3
